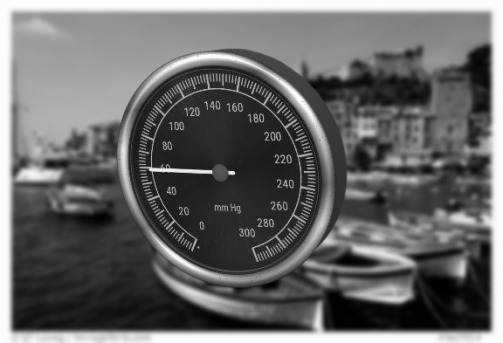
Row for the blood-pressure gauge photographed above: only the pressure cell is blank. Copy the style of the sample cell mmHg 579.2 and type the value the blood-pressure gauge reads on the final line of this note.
mmHg 60
